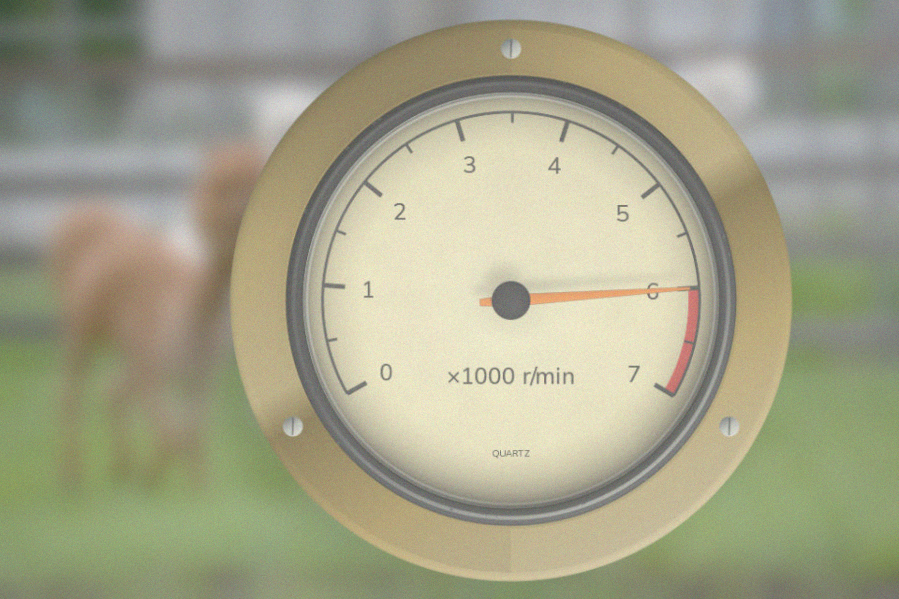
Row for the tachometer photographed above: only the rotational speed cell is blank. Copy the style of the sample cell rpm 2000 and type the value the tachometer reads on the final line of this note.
rpm 6000
